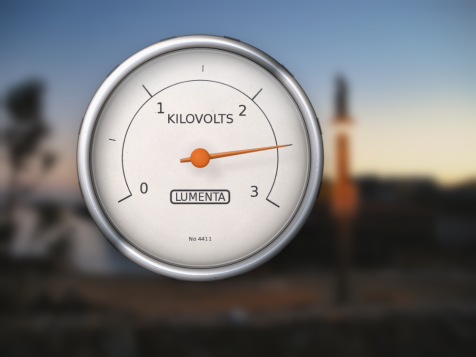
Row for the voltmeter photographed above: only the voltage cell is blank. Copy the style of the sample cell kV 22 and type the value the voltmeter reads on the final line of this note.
kV 2.5
